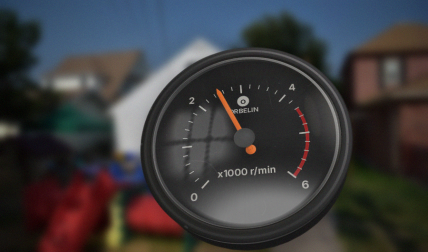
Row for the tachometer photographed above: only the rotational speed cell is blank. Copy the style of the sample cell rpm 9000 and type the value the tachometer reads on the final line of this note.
rpm 2500
